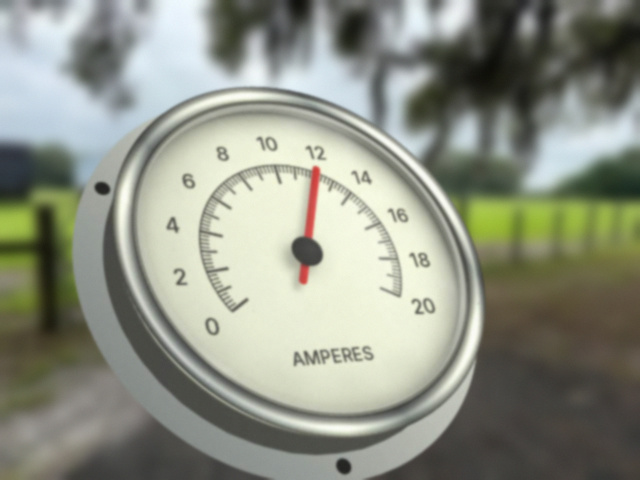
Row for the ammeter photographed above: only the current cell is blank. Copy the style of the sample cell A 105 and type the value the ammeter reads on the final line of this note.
A 12
